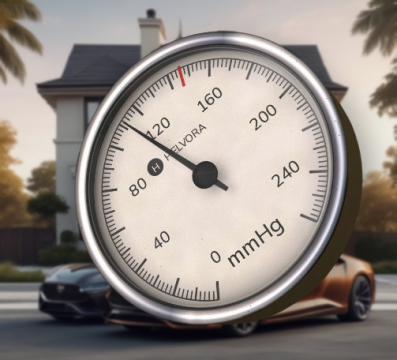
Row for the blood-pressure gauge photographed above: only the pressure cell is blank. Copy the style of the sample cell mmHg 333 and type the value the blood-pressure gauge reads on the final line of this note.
mmHg 112
